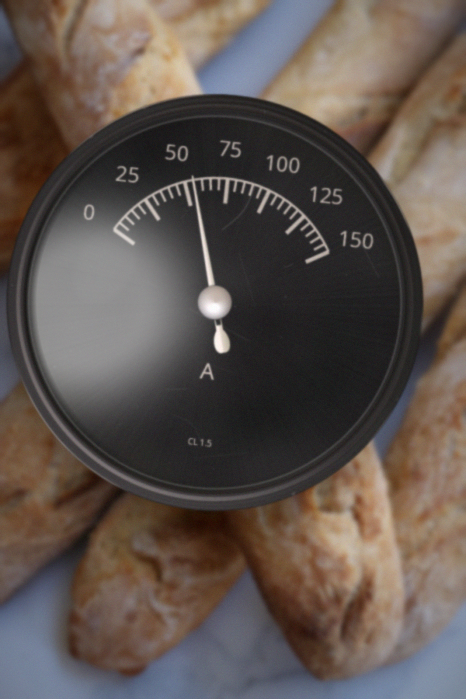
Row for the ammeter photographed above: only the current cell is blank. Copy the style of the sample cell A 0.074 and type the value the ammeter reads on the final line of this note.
A 55
